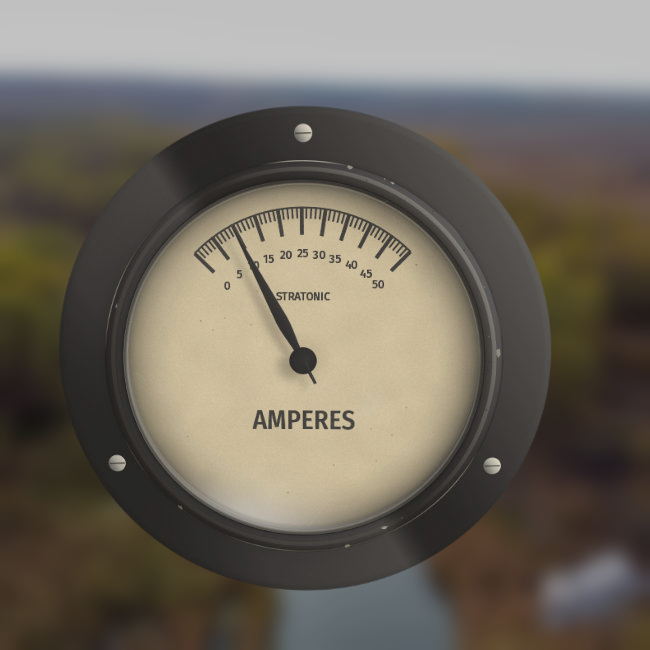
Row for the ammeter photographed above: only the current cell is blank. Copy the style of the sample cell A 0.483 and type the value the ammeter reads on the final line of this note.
A 10
